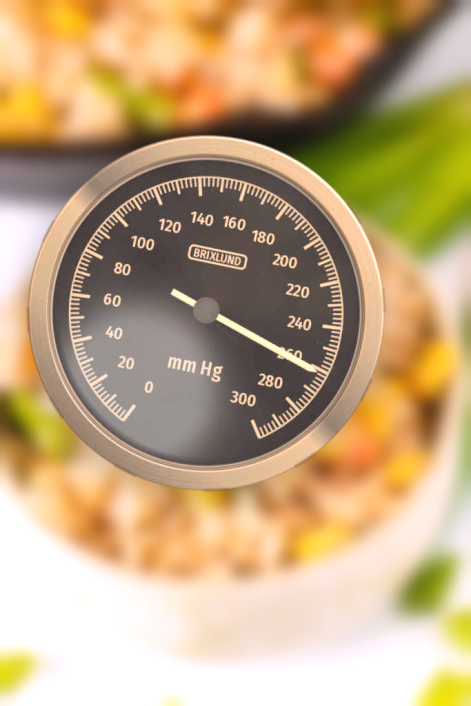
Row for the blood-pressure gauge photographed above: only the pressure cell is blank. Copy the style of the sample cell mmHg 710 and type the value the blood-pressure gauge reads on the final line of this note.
mmHg 262
